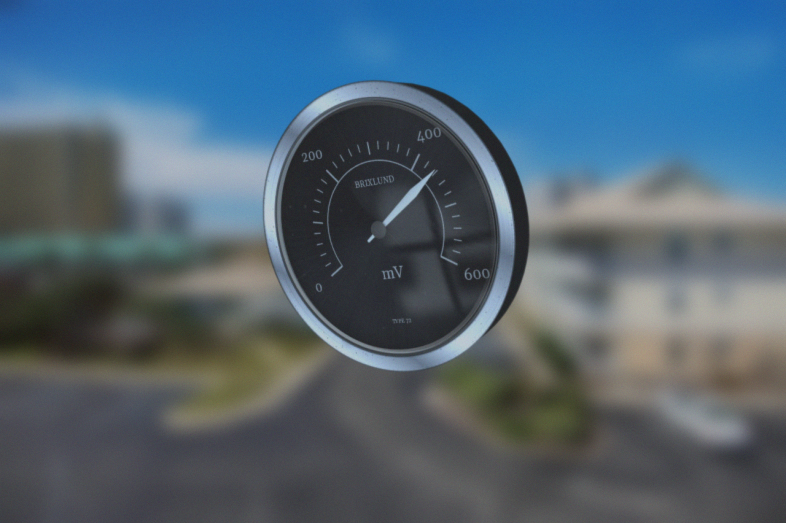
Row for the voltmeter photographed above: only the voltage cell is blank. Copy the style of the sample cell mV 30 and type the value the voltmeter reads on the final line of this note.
mV 440
